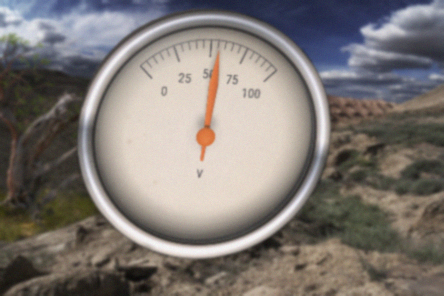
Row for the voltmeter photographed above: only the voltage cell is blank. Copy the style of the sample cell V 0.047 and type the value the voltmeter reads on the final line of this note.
V 55
